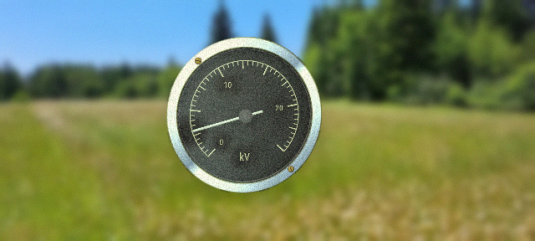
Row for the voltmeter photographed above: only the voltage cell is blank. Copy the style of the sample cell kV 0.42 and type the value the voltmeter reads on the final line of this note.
kV 3
